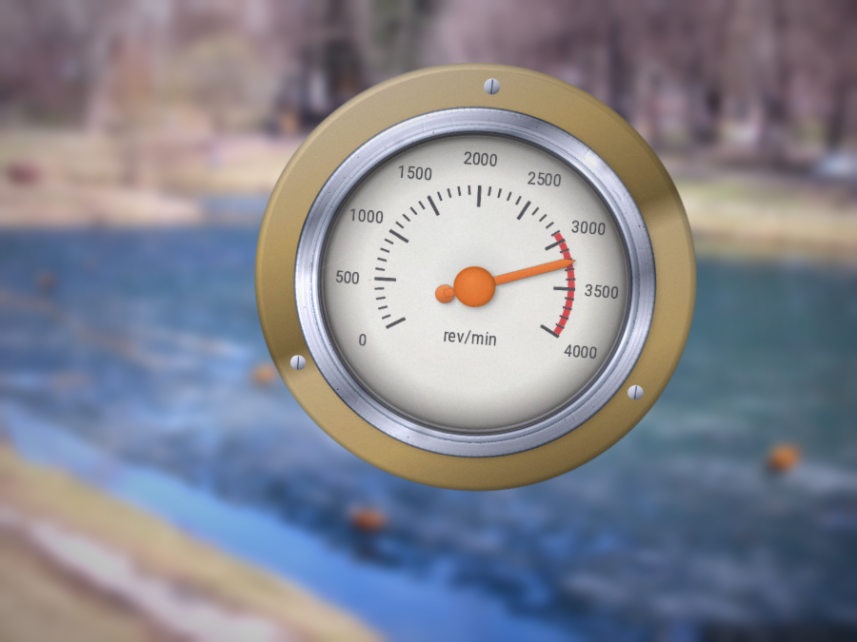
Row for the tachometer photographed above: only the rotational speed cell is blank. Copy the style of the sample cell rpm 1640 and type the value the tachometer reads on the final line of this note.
rpm 3200
